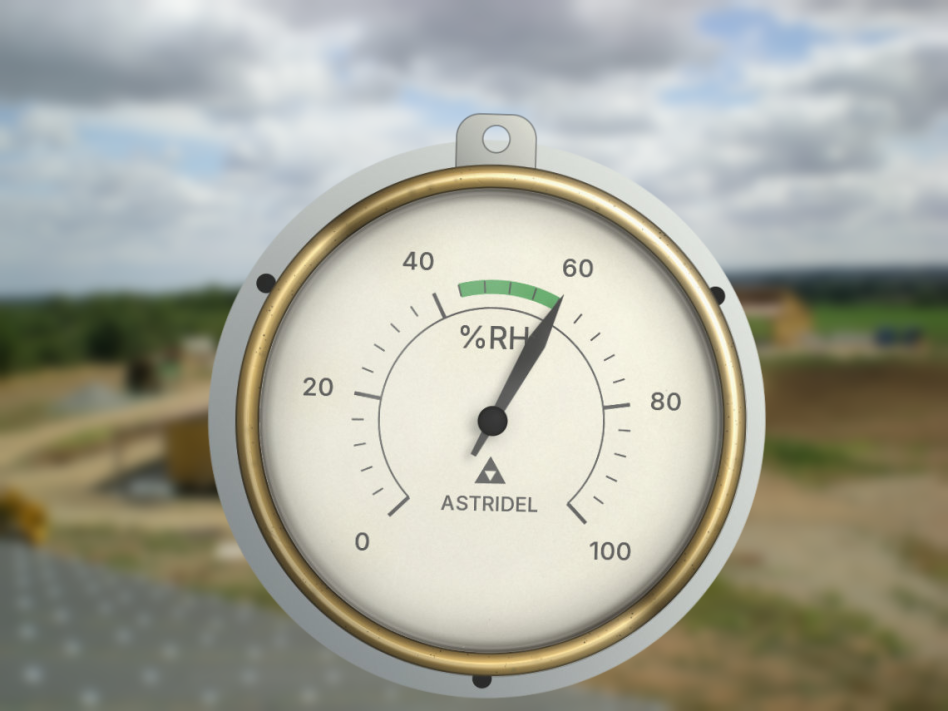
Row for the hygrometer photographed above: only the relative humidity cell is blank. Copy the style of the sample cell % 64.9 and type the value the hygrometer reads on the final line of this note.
% 60
